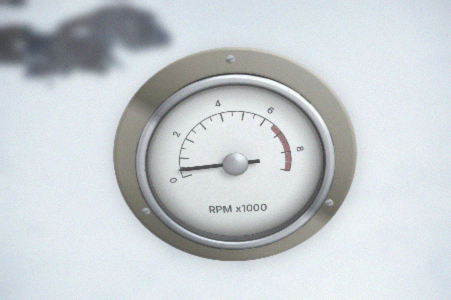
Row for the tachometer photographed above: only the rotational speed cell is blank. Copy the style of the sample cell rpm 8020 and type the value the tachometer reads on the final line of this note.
rpm 500
